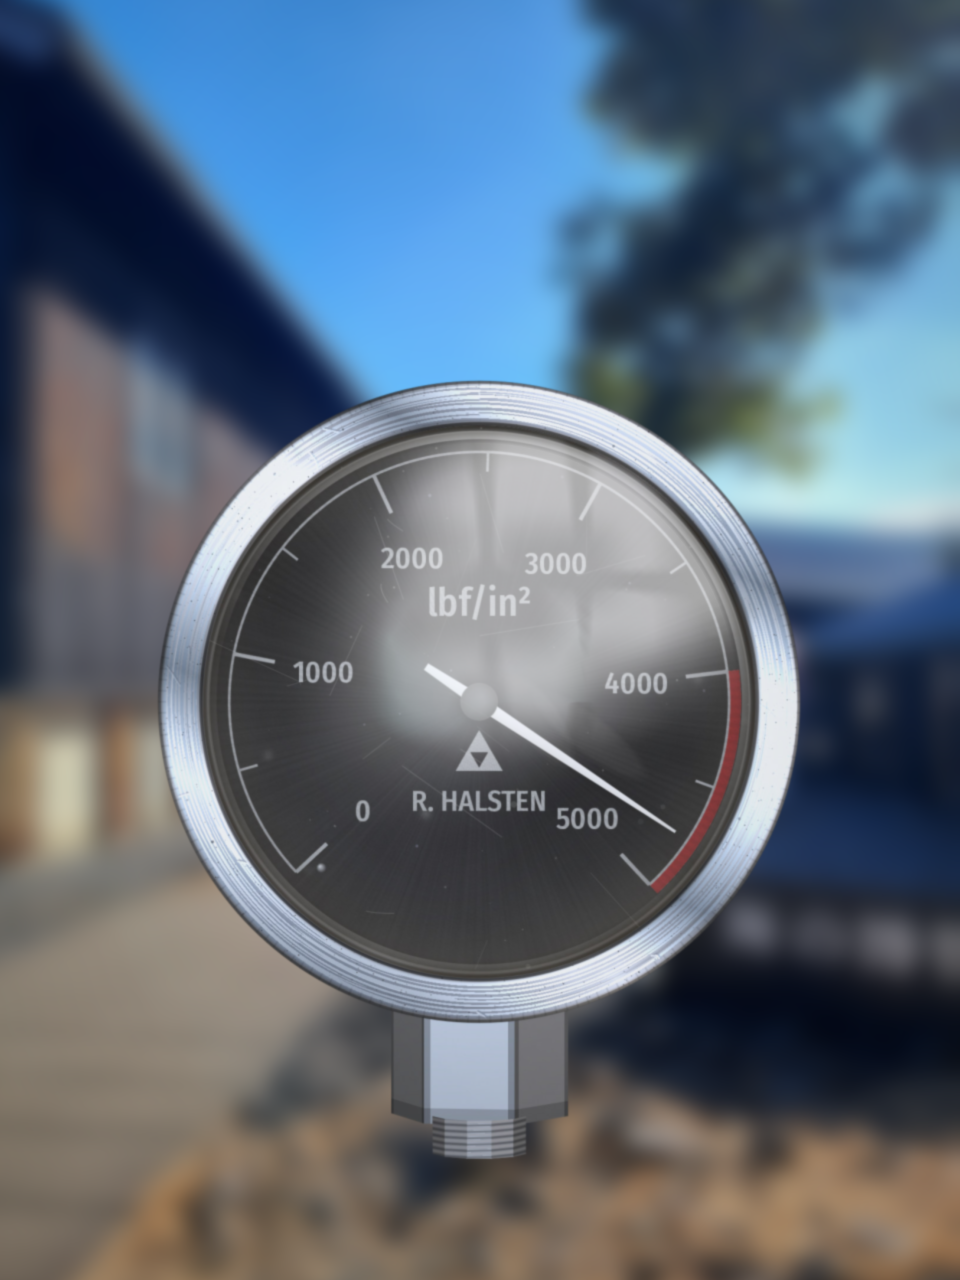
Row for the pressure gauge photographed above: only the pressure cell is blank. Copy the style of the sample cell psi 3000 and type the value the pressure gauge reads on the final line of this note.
psi 4750
